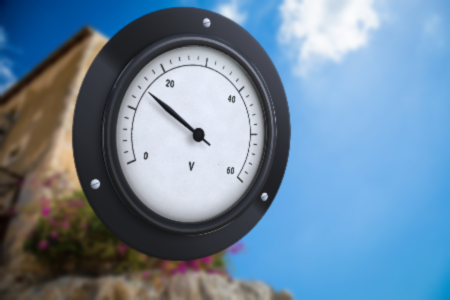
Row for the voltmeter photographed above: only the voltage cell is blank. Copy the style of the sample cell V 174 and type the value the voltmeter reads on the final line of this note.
V 14
